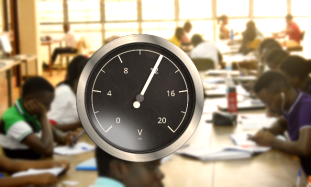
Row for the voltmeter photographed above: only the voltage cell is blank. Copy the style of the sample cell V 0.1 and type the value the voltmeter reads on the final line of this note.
V 12
